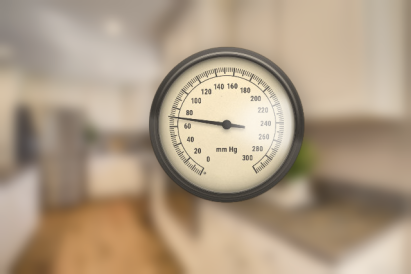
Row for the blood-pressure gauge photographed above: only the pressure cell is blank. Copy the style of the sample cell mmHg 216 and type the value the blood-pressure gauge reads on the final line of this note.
mmHg 70
